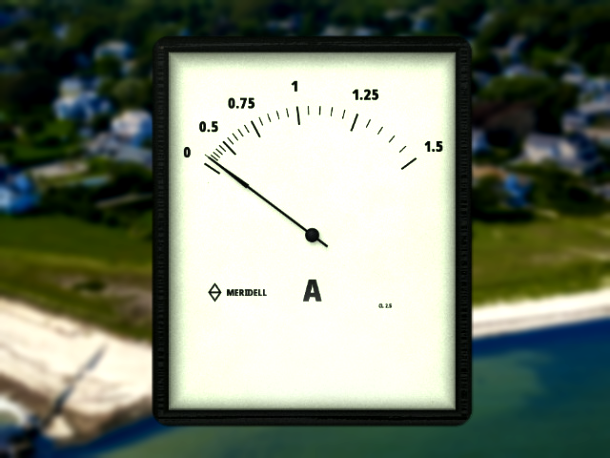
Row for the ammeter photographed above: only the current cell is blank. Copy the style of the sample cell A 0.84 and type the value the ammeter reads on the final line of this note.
A 0.25
